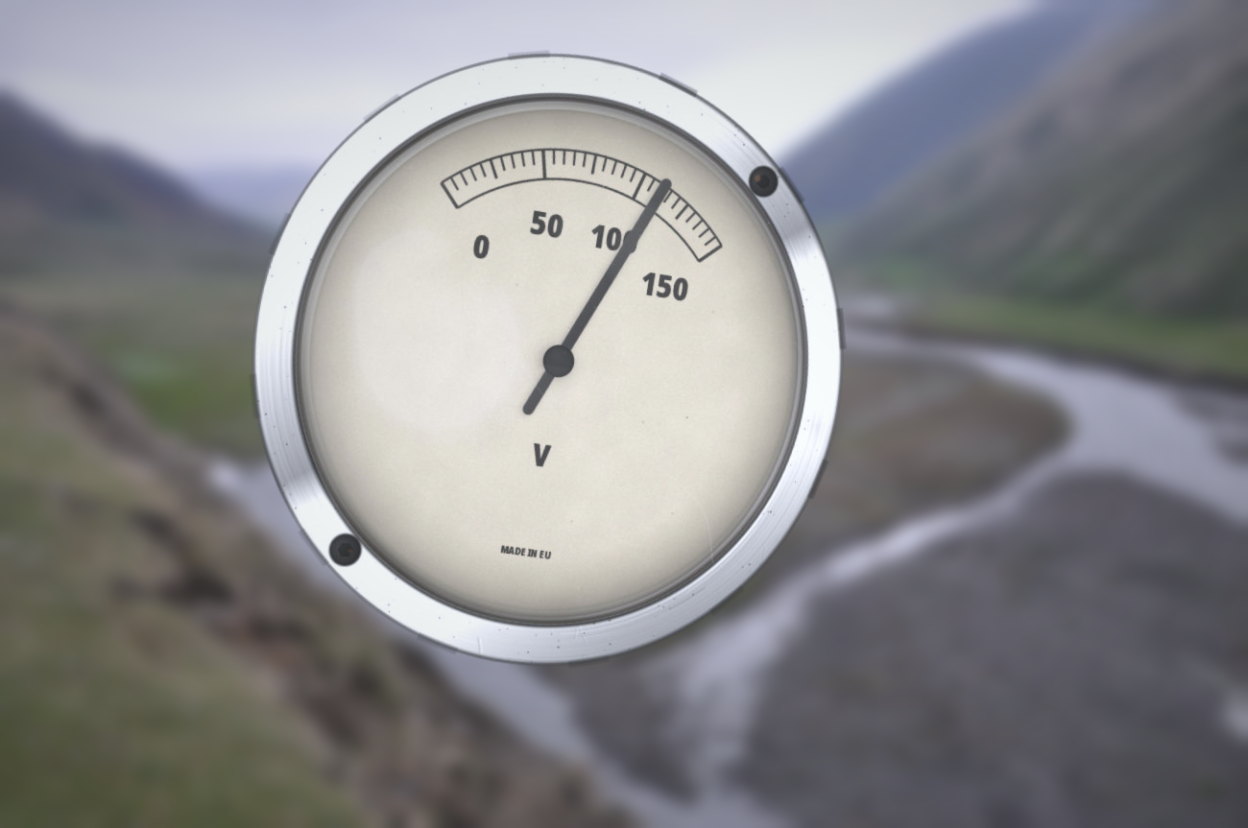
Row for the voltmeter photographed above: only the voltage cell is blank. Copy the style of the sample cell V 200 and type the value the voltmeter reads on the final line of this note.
V 110
